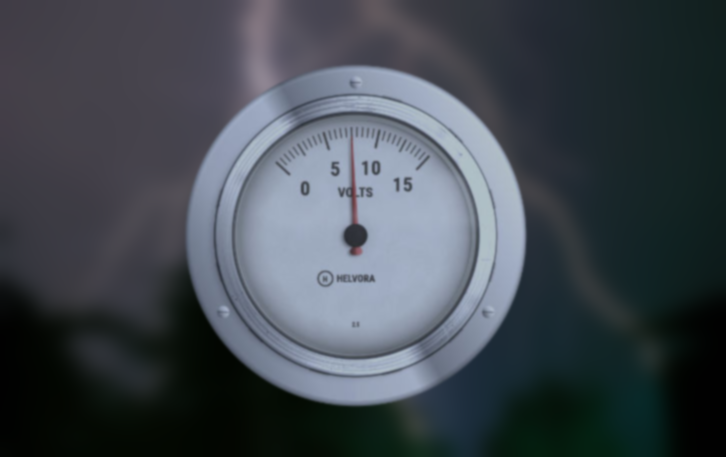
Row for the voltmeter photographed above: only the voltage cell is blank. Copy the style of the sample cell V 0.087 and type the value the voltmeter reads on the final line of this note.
V 7.5
